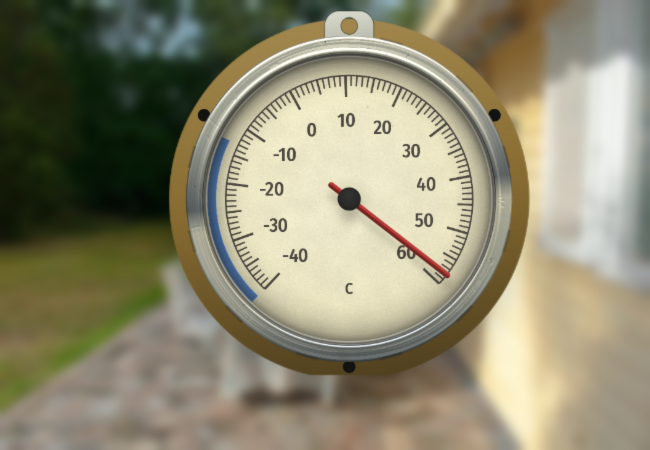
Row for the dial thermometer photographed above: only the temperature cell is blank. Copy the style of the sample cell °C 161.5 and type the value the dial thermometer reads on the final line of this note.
°C 58
